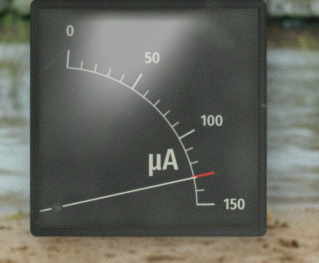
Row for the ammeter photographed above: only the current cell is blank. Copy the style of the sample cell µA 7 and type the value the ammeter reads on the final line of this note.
µA 130
